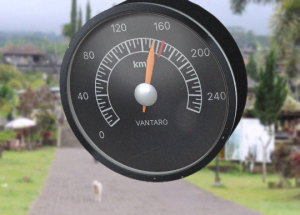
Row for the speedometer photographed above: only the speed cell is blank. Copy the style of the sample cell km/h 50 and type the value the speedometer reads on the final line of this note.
km/h 155
